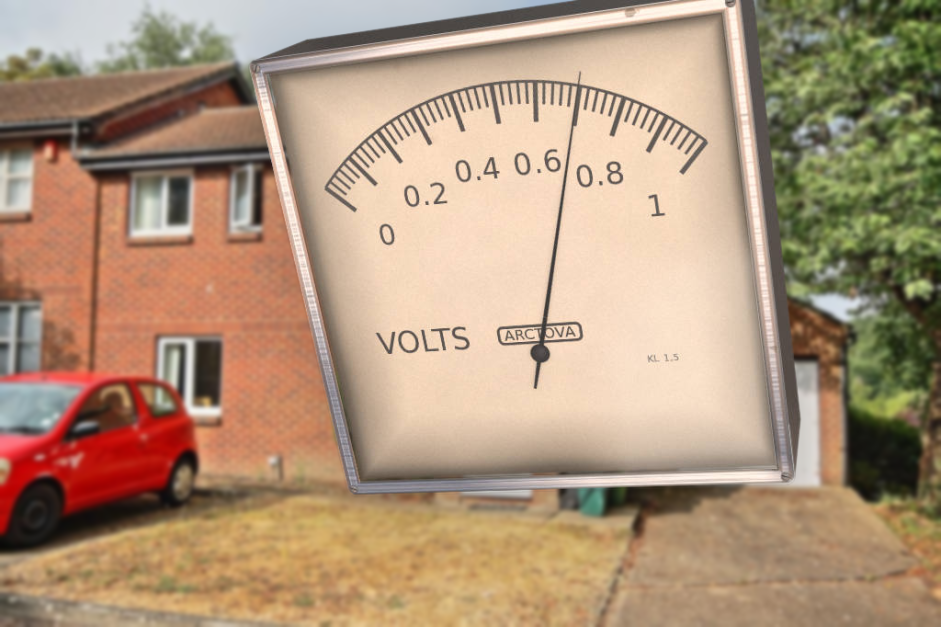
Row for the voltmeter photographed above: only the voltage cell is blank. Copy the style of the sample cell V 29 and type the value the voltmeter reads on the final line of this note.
V 0.7
